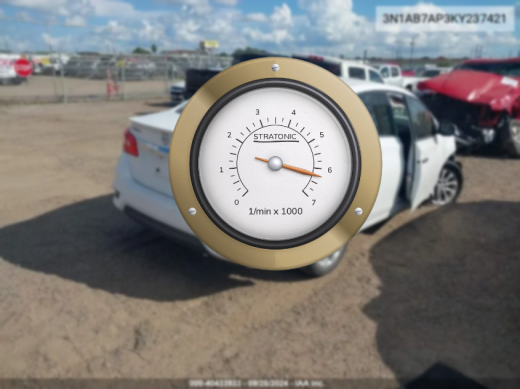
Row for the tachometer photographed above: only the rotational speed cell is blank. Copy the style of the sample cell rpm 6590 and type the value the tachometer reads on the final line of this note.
rpm 6250
